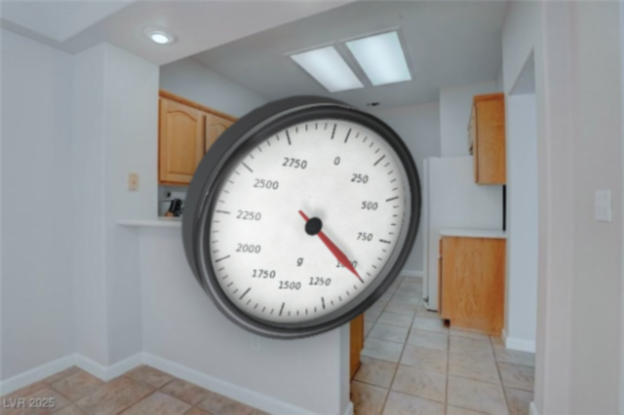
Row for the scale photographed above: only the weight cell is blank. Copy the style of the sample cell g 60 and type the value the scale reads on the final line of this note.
g 1000
